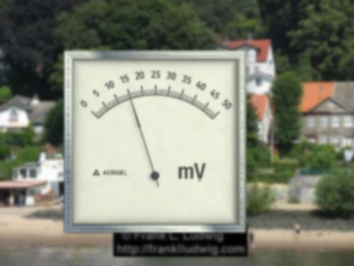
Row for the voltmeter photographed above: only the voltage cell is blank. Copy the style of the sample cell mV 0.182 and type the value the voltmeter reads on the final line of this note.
mV 15
